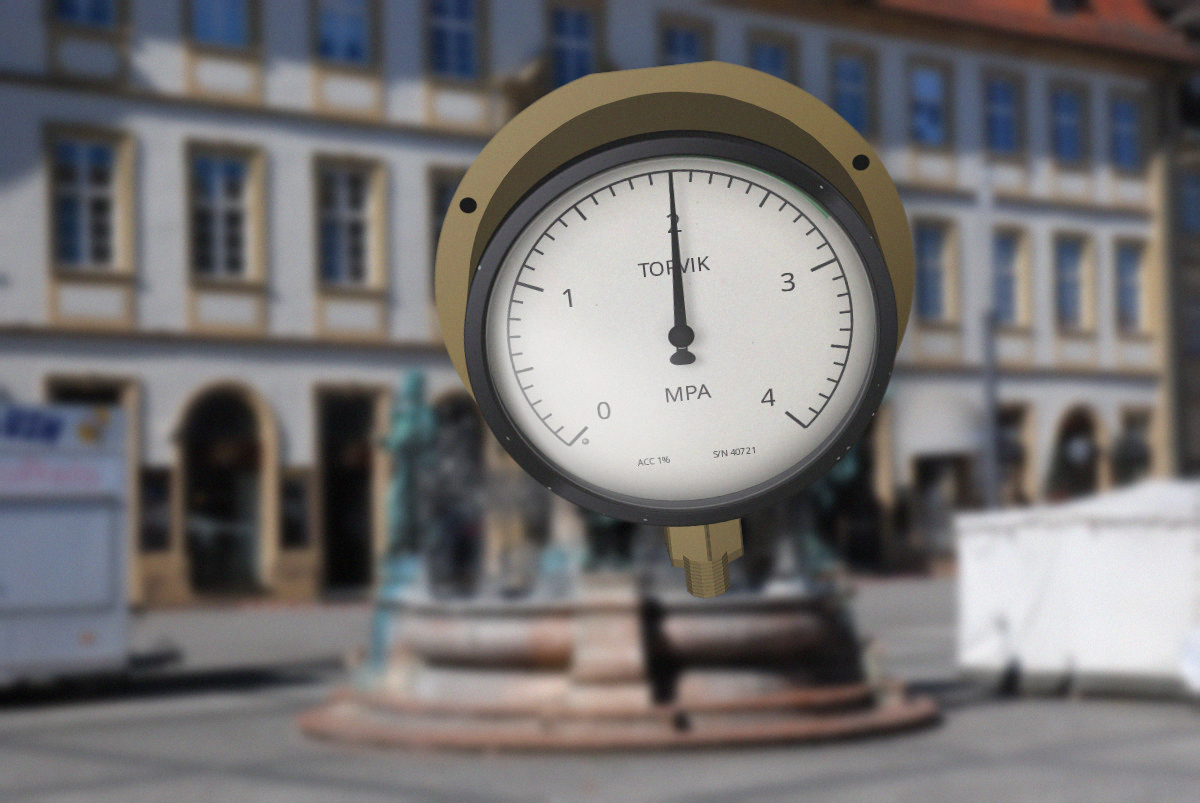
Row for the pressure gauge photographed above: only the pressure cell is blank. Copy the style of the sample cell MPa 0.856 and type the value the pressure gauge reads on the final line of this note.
MPa 2
